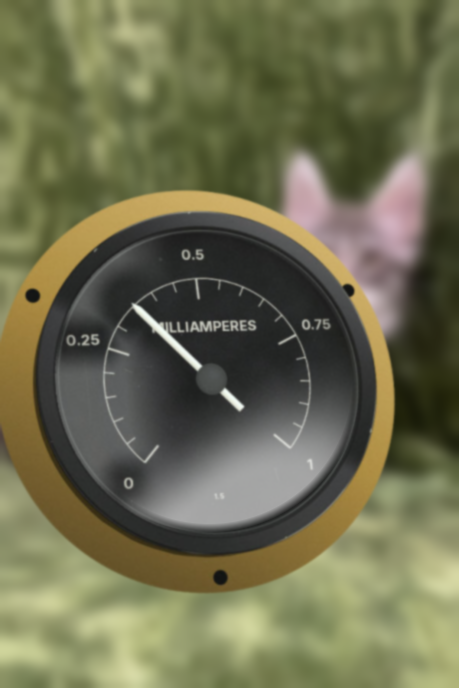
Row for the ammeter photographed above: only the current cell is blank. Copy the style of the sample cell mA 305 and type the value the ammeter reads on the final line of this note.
mA 0.35
